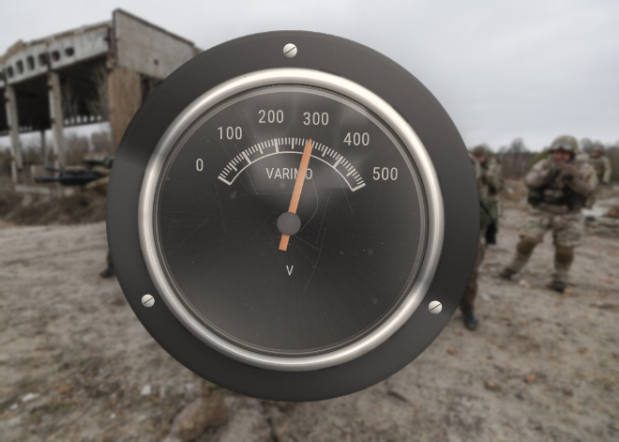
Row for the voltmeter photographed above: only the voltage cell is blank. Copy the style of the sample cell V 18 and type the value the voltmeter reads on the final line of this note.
V 300
